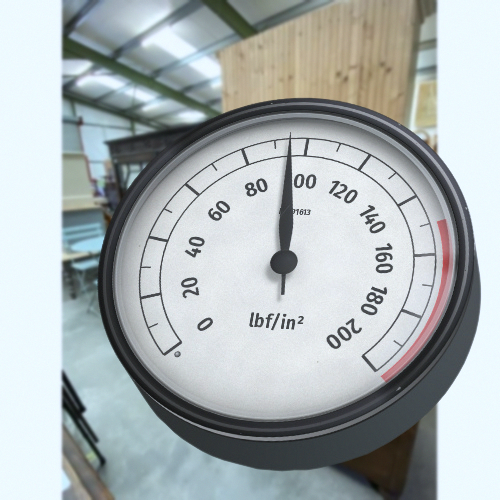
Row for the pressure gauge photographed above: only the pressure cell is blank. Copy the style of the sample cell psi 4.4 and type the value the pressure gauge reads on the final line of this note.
psi 95
